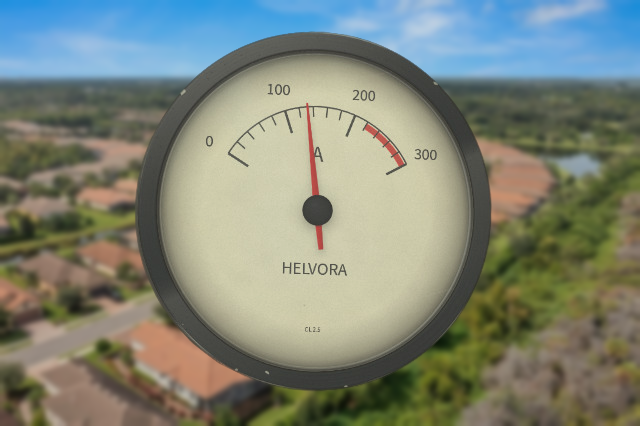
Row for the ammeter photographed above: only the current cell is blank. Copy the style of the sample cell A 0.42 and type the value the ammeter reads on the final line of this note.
A 130
